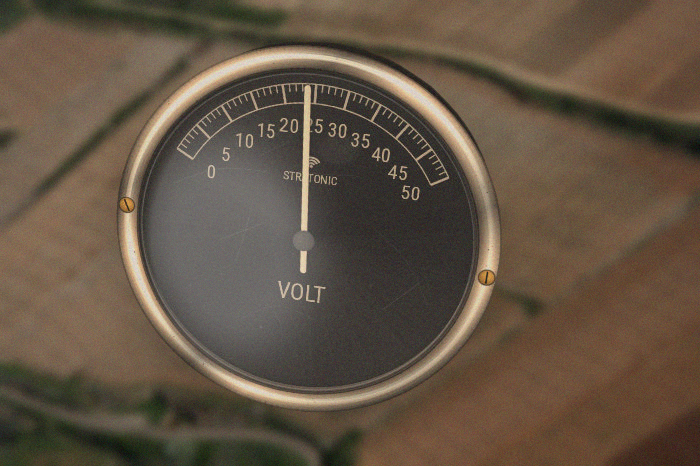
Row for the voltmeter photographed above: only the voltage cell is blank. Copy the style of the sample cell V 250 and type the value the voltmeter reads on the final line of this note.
V 24
